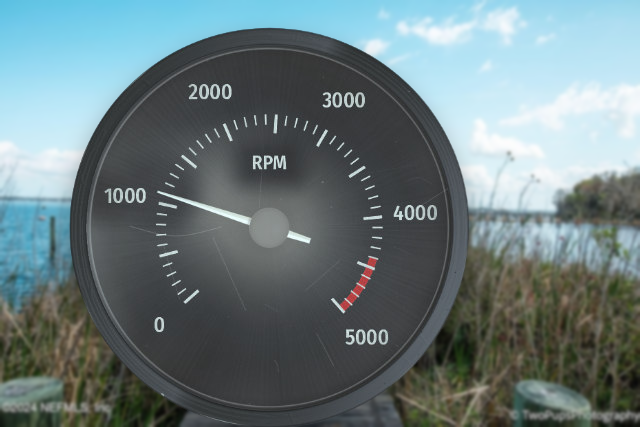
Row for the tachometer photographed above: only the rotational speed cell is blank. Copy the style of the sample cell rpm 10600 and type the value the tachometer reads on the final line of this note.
rpm 1100
